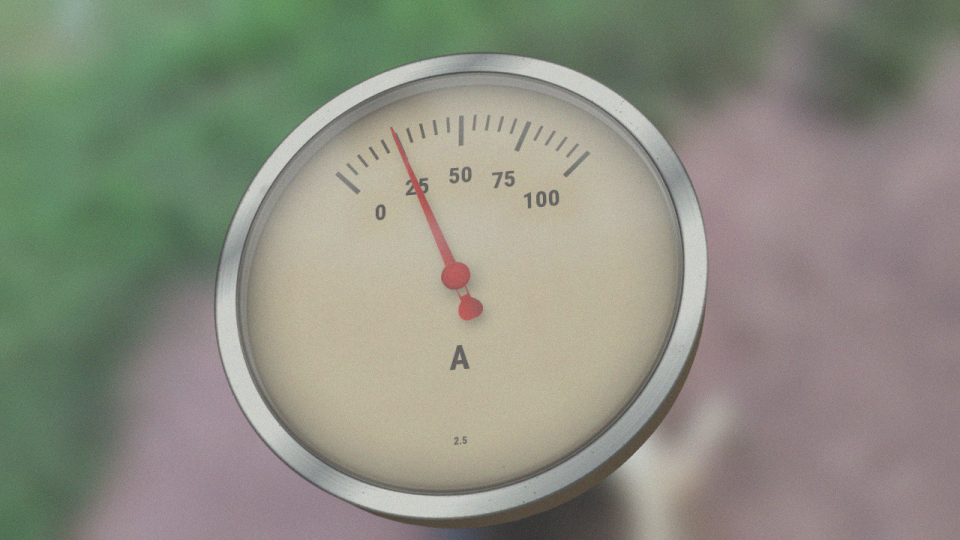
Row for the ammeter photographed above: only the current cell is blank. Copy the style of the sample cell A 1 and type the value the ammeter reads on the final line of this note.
A 25
